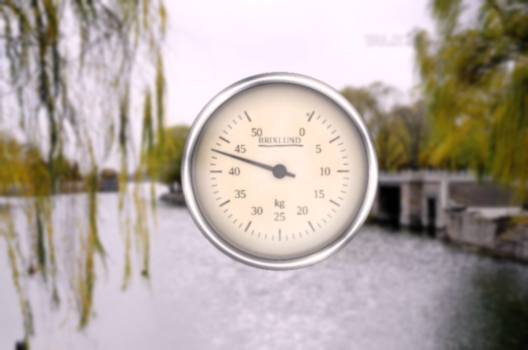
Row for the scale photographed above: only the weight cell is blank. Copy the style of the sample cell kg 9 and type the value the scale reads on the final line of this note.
kg 43
